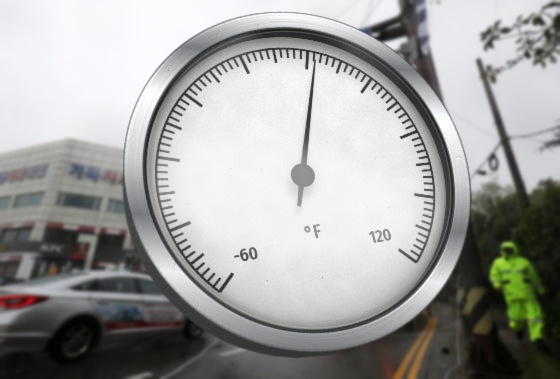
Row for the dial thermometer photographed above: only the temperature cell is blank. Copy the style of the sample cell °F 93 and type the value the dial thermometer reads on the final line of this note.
°F 42
